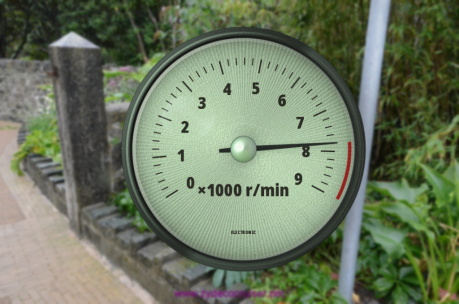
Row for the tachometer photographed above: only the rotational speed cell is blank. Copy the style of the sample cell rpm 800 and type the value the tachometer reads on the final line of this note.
rpm 7800
